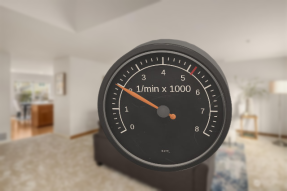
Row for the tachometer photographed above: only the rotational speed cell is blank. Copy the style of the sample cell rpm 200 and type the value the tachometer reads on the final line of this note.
rpm 2000
